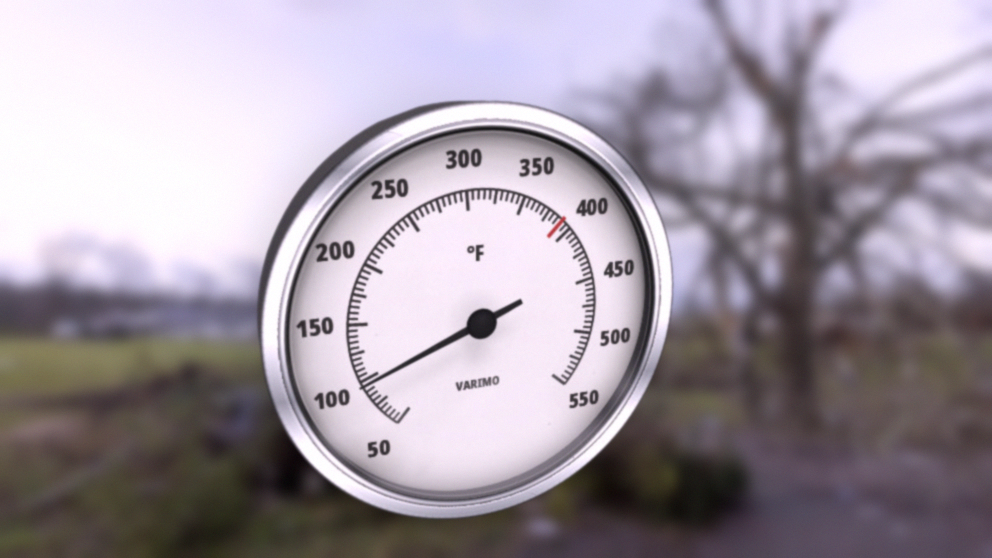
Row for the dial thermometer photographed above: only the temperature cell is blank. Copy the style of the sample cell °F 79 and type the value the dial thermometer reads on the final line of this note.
°F 100
